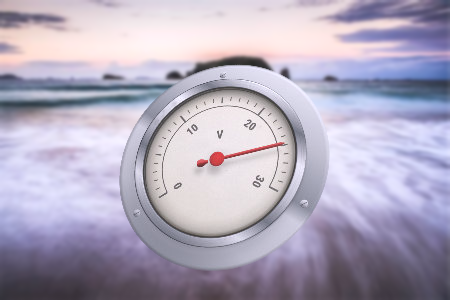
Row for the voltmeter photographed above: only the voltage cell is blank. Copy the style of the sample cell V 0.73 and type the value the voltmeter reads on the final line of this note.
V 25
